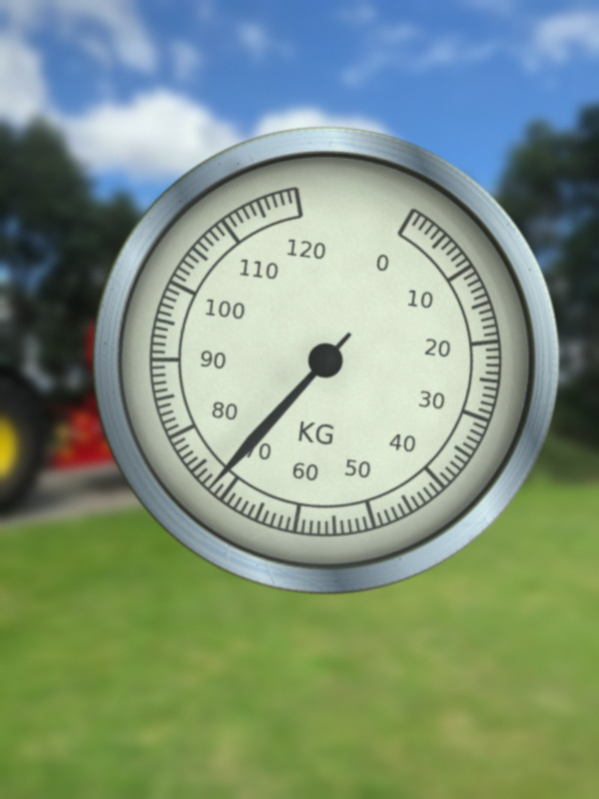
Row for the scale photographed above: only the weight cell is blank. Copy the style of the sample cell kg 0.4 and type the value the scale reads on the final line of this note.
kg 72
